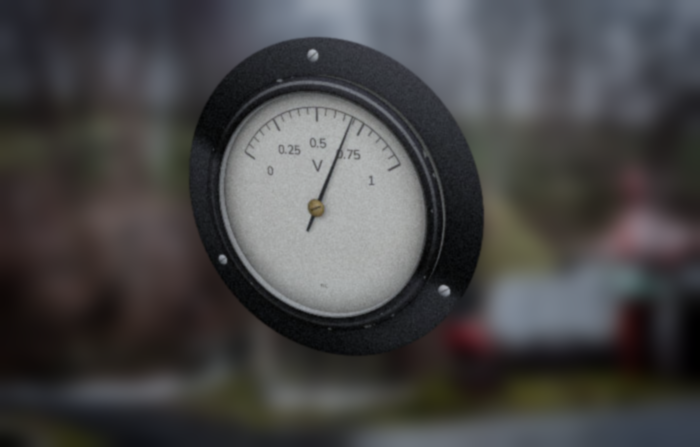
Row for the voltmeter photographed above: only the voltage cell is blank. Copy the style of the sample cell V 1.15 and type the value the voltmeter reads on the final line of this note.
V 0.7
